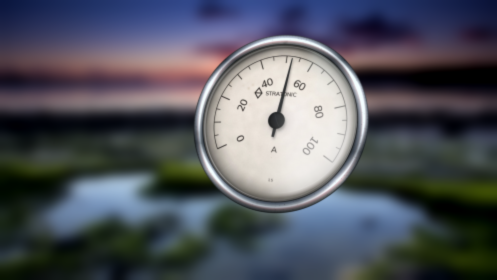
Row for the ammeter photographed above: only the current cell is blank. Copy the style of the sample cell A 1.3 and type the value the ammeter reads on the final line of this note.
A 52.5
